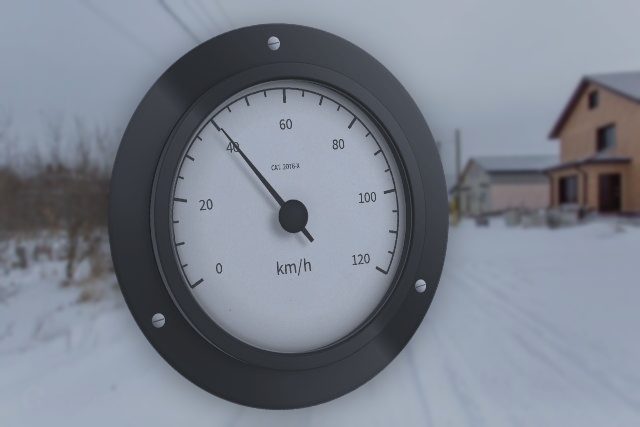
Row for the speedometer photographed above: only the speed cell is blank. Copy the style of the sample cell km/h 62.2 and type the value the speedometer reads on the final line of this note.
km/h 40
